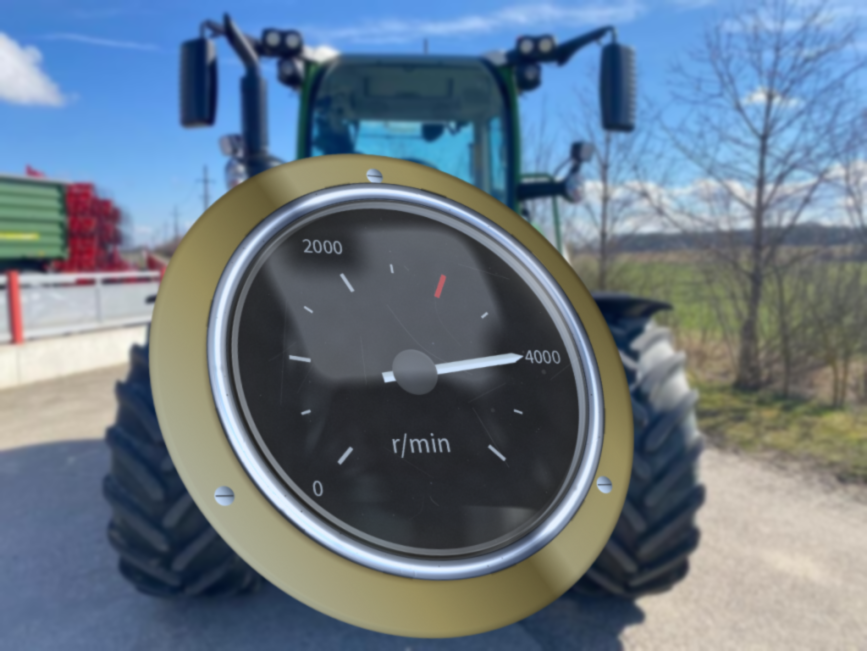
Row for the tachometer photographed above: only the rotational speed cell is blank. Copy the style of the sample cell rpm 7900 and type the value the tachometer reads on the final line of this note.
rpm 4000
